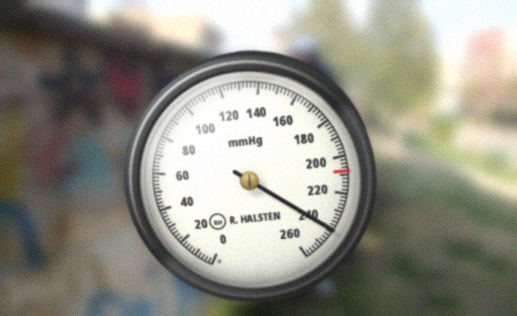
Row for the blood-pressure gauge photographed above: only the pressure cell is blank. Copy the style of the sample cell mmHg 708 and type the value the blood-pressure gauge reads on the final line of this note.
mmHg 240
